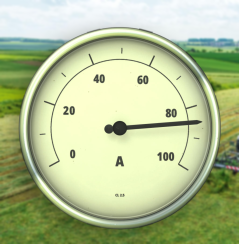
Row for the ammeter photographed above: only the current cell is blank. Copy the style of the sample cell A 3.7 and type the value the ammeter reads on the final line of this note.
A 85
